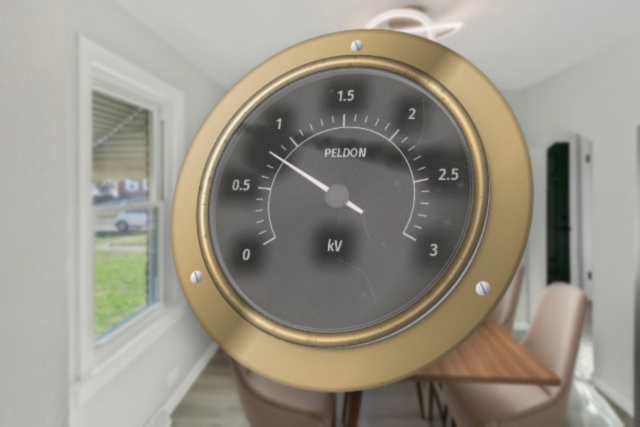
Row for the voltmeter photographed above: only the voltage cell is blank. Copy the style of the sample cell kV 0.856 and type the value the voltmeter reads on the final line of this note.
kV 0.8
